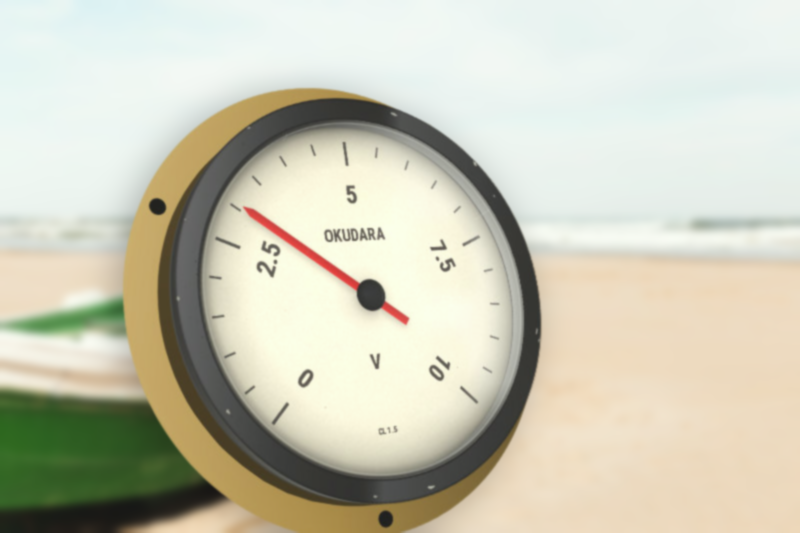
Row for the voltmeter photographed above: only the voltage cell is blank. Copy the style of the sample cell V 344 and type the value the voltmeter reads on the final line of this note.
V 3
